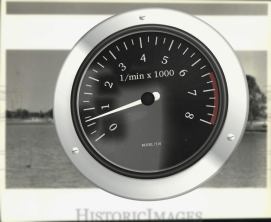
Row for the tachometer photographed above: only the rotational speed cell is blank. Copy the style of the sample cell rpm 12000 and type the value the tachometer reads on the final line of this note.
rpm 625
